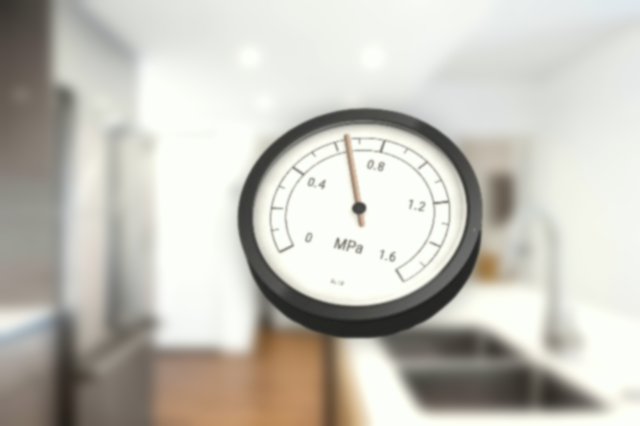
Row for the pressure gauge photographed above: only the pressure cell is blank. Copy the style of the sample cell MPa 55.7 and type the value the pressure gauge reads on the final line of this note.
MPa 0.65
